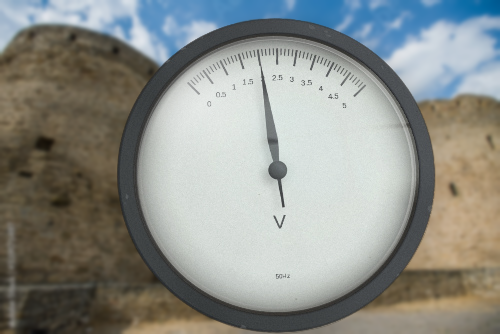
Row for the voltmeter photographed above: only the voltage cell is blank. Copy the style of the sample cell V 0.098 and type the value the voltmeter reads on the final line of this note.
V 2
